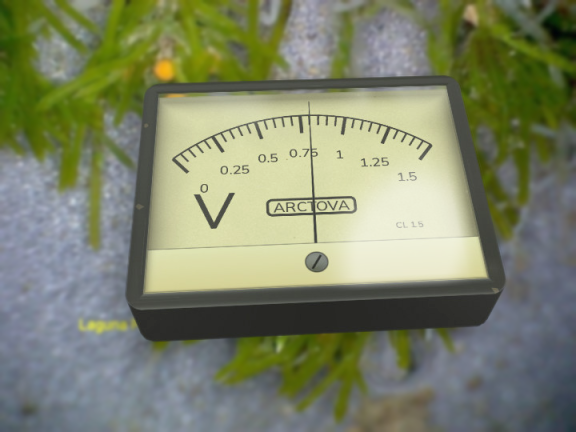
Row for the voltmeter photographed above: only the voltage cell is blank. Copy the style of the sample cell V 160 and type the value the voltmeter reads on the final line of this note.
V 0.8
